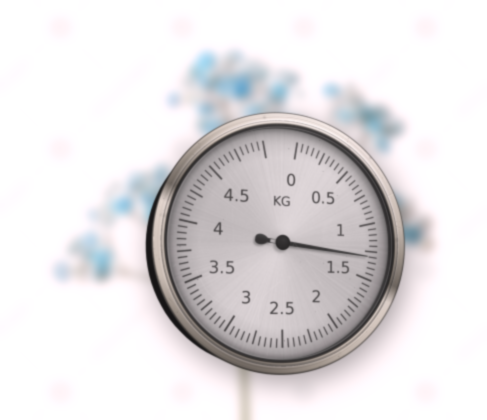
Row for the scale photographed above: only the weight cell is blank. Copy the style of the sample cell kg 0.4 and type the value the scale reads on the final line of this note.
kg 1.3
